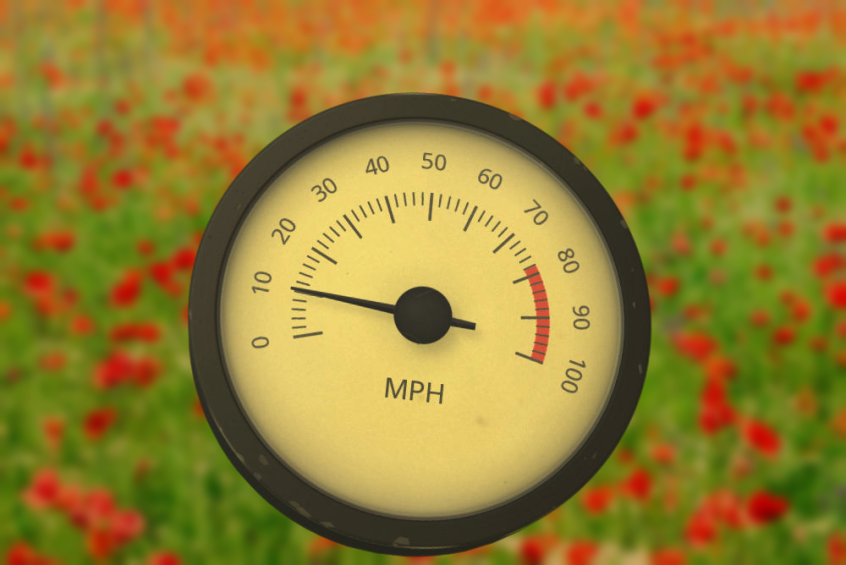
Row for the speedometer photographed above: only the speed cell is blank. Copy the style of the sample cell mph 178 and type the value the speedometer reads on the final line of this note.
mph 10
